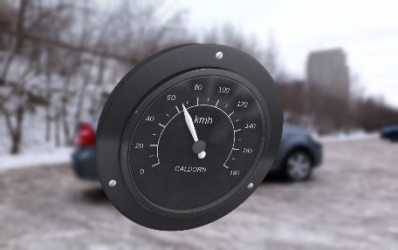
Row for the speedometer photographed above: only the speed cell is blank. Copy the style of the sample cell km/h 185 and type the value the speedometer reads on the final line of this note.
km/h 65
